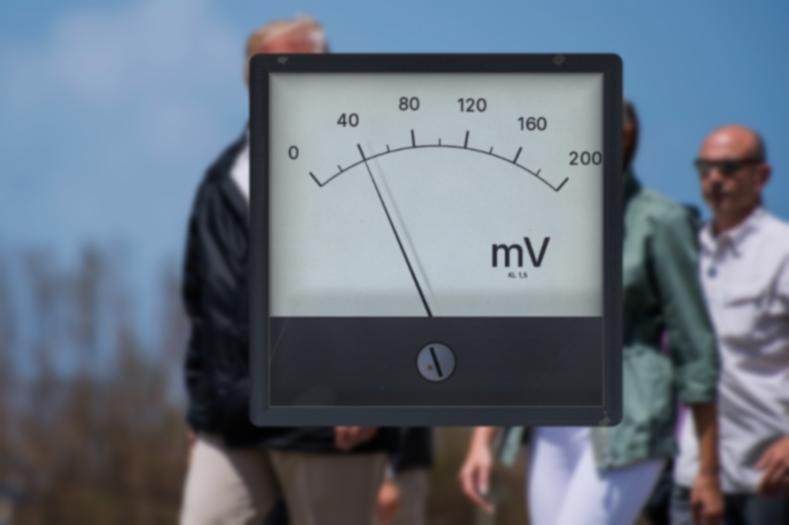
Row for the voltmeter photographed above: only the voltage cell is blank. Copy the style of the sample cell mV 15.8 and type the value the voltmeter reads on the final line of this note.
mV 40
